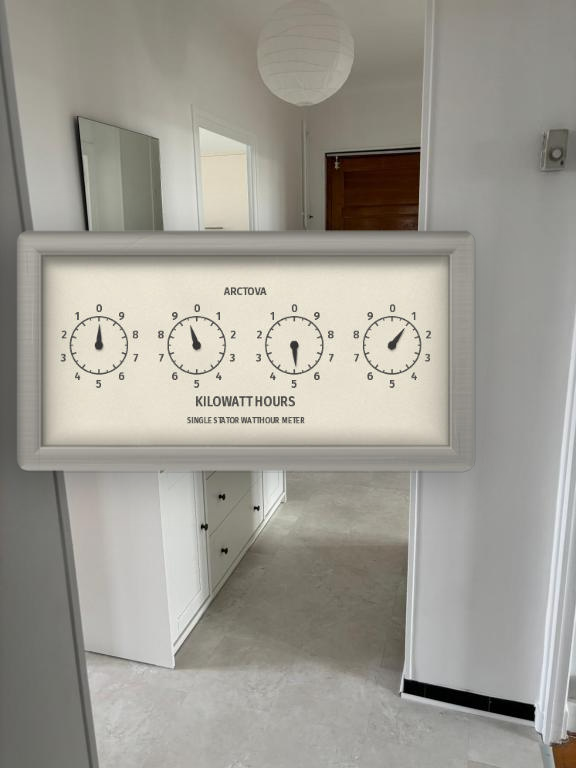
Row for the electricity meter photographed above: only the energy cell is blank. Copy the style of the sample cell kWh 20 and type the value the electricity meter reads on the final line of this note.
kWh 9951
